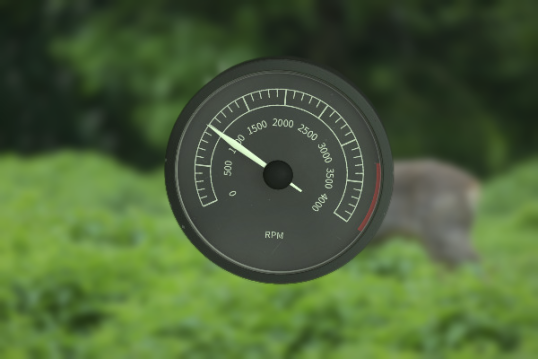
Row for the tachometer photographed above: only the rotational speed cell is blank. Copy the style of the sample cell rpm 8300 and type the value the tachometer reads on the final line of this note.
rpm 1000
